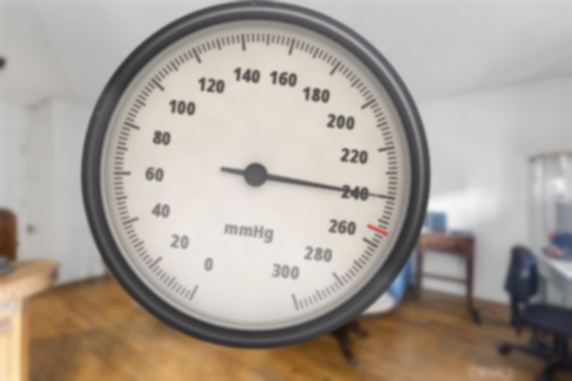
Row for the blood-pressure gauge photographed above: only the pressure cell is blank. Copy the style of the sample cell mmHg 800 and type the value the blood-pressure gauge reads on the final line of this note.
mmHg 240
